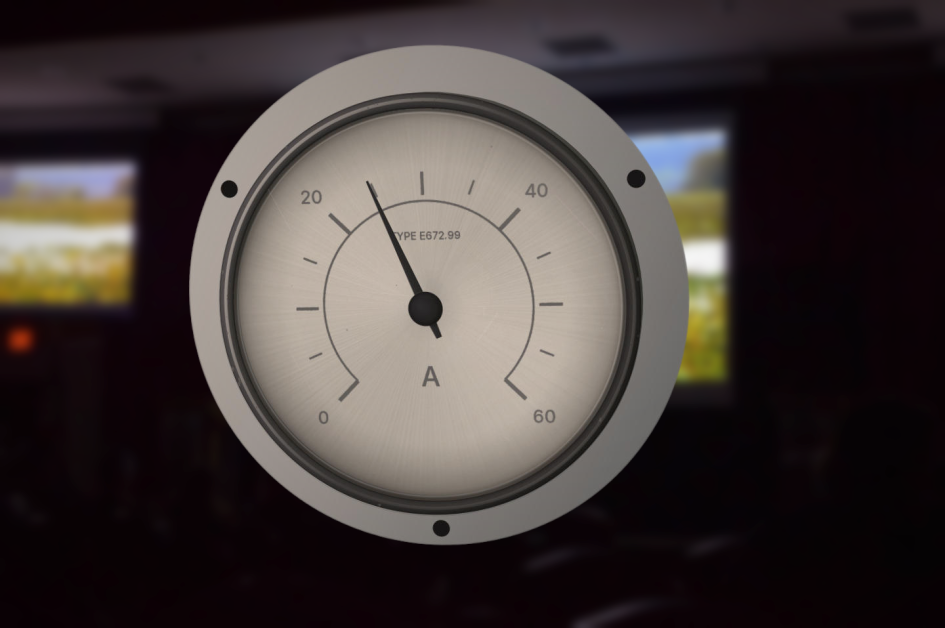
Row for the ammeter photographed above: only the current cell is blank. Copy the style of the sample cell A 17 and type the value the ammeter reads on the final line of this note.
A 25
